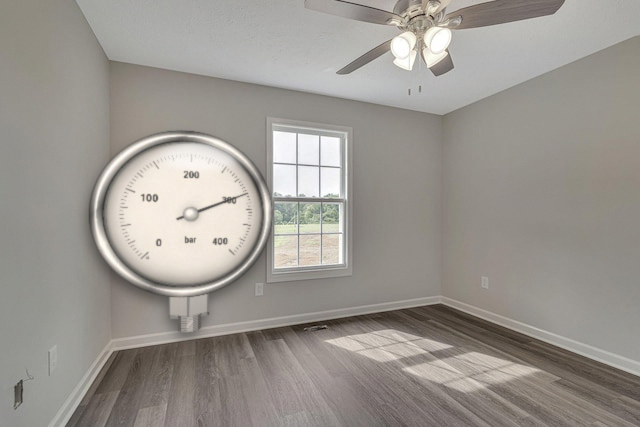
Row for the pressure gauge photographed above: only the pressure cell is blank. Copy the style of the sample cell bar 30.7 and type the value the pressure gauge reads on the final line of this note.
bar 300
